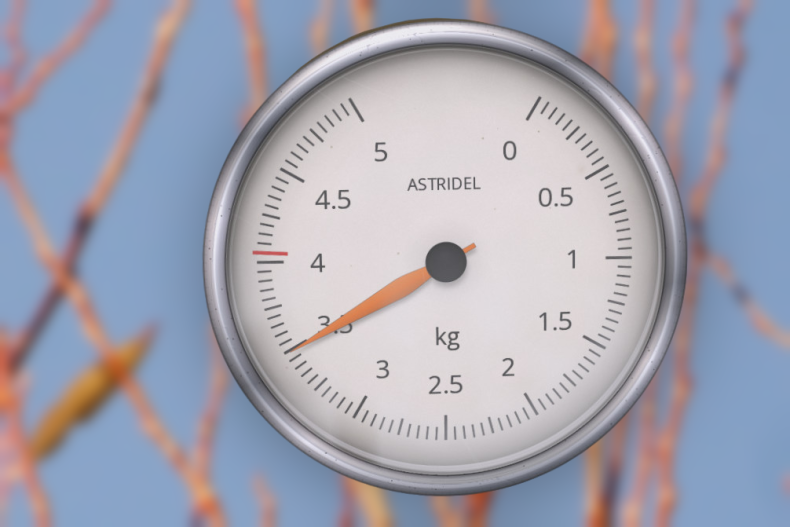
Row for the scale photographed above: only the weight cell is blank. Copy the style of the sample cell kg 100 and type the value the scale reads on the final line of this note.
kg 3.5
